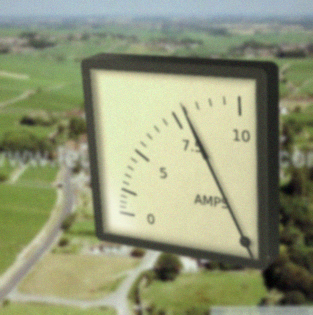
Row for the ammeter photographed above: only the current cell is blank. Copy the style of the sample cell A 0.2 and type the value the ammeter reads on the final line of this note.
A 8
